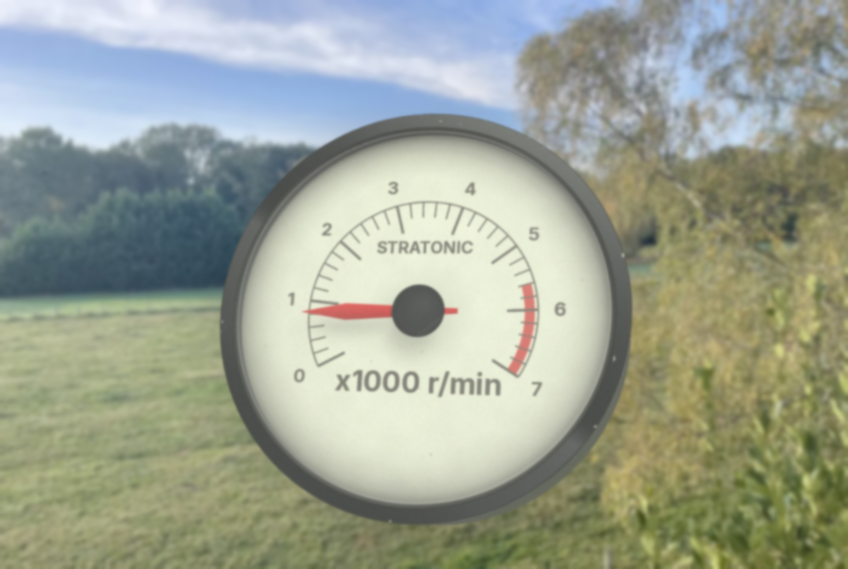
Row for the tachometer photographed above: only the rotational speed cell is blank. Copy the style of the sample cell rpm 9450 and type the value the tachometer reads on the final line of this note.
rpm 800
